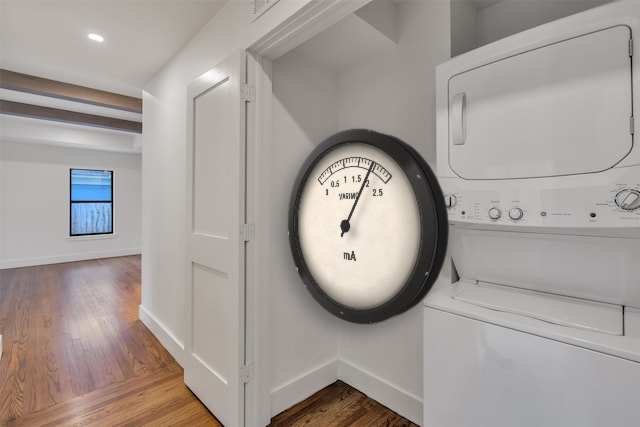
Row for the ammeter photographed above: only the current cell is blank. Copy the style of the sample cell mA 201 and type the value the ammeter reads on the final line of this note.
mA 2
